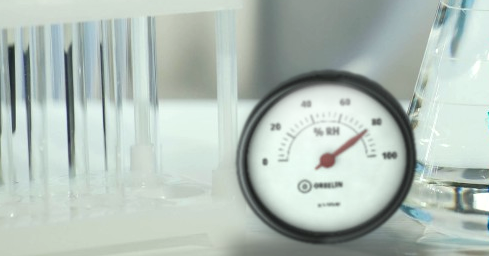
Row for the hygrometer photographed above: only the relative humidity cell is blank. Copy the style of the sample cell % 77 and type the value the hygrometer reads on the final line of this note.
% 80
